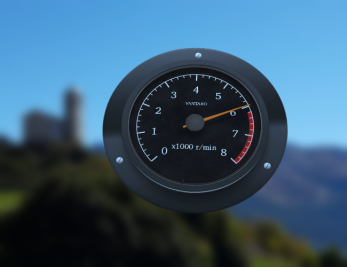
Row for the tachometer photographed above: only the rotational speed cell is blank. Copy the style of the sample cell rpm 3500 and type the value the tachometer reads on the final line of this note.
rpm 6000
